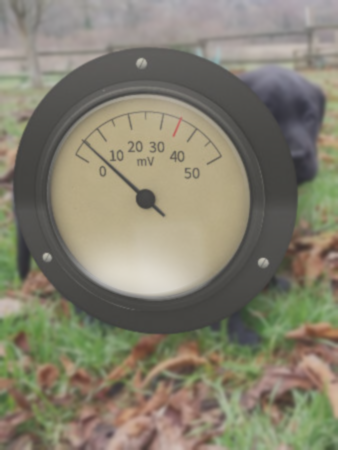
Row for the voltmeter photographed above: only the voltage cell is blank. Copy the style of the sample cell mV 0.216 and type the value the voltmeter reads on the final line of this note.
mV 5
